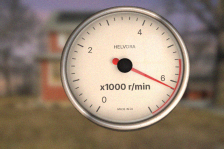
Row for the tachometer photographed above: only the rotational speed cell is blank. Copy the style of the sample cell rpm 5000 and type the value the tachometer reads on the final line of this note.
rpm 6200
